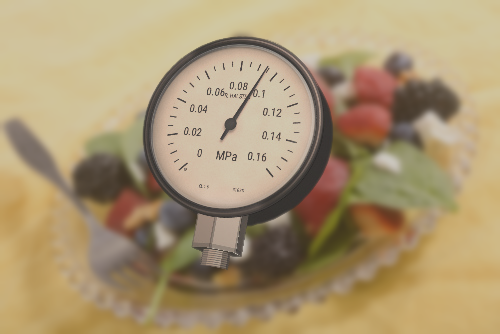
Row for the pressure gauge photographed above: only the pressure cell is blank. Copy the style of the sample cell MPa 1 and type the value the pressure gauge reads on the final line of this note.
MPa 0.095
